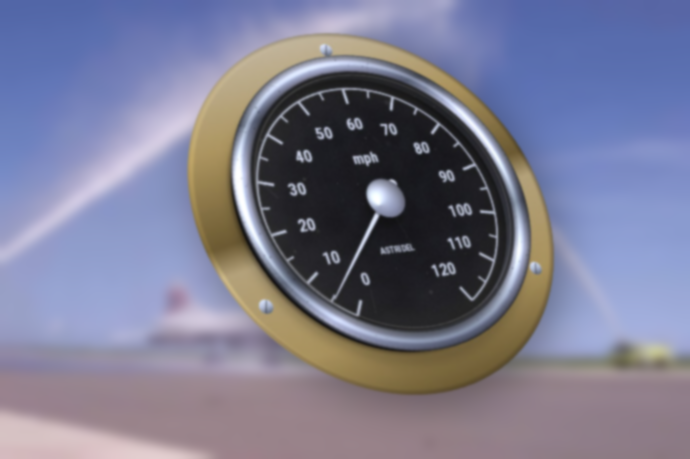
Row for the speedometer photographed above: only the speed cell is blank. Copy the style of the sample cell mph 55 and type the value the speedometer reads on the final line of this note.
mph 5
